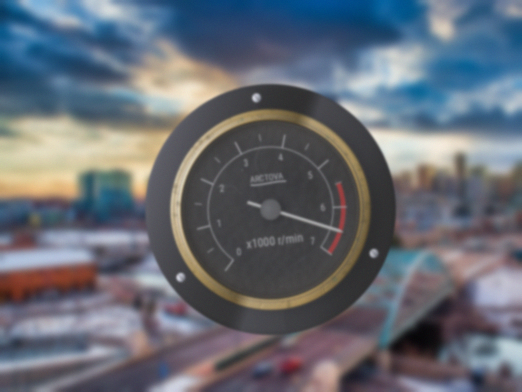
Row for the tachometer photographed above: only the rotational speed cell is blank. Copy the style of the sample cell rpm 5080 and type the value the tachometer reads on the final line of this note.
rpm 6500
